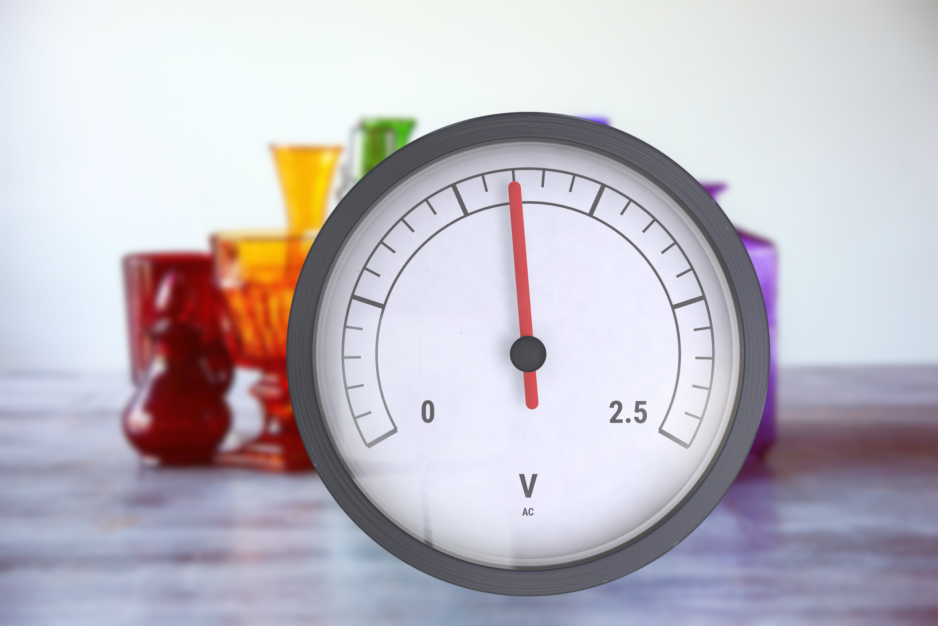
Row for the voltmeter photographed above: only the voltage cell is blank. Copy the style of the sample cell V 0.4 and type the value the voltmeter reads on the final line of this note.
V 1.2
